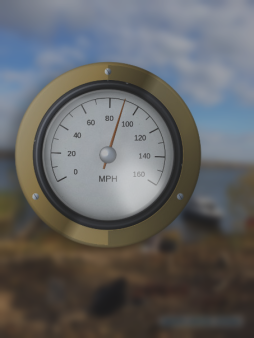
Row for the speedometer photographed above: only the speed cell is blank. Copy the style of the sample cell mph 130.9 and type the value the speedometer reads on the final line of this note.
mph 90
